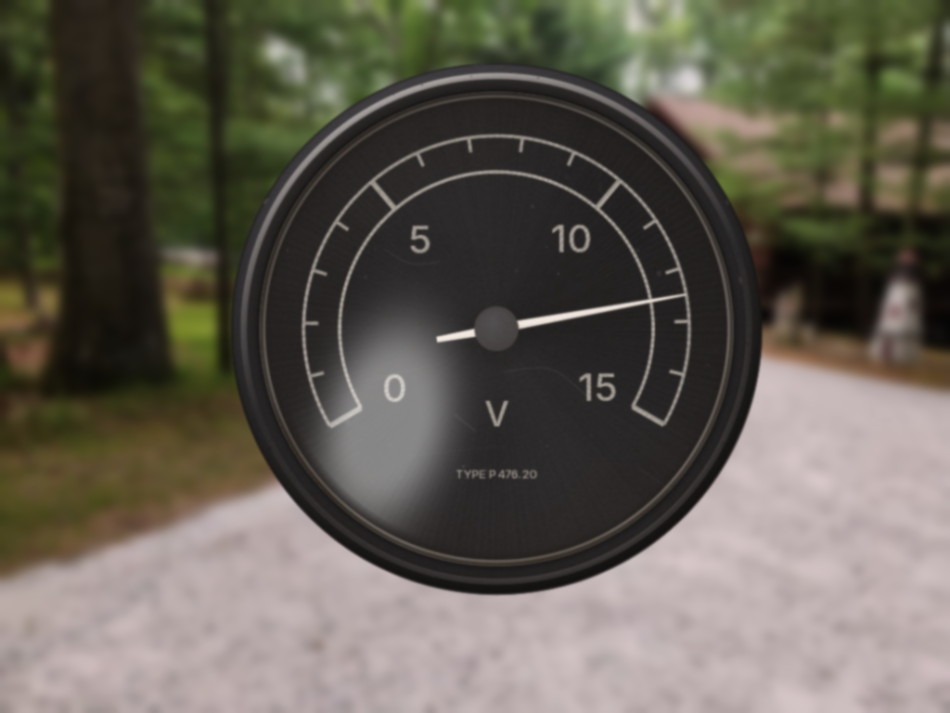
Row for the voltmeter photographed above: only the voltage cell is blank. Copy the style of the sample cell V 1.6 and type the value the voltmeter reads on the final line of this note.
V 12.5
